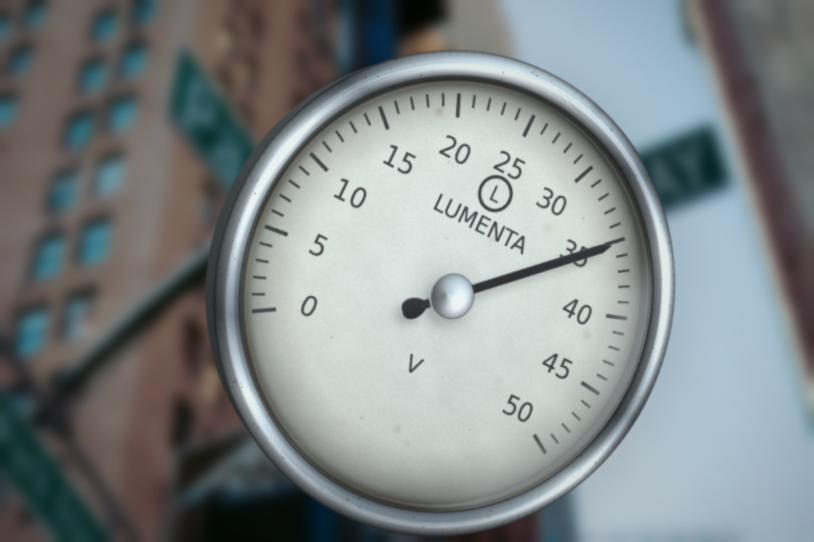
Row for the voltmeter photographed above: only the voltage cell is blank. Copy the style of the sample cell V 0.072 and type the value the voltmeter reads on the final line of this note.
V 35
